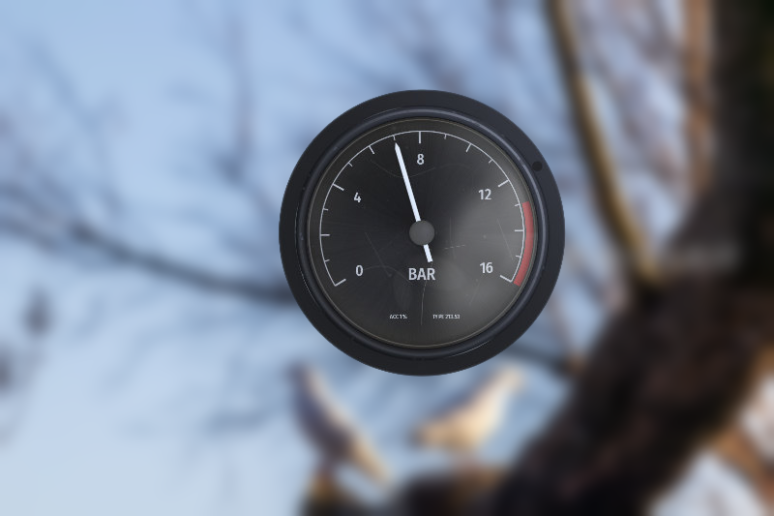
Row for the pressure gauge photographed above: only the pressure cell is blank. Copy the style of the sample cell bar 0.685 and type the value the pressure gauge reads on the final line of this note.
bar 7
